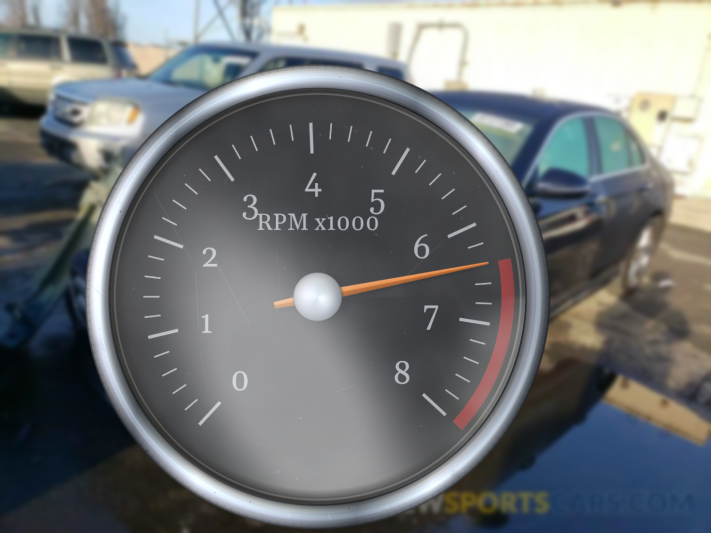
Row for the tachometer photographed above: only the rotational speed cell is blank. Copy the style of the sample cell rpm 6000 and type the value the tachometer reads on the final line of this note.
rpm 6400
